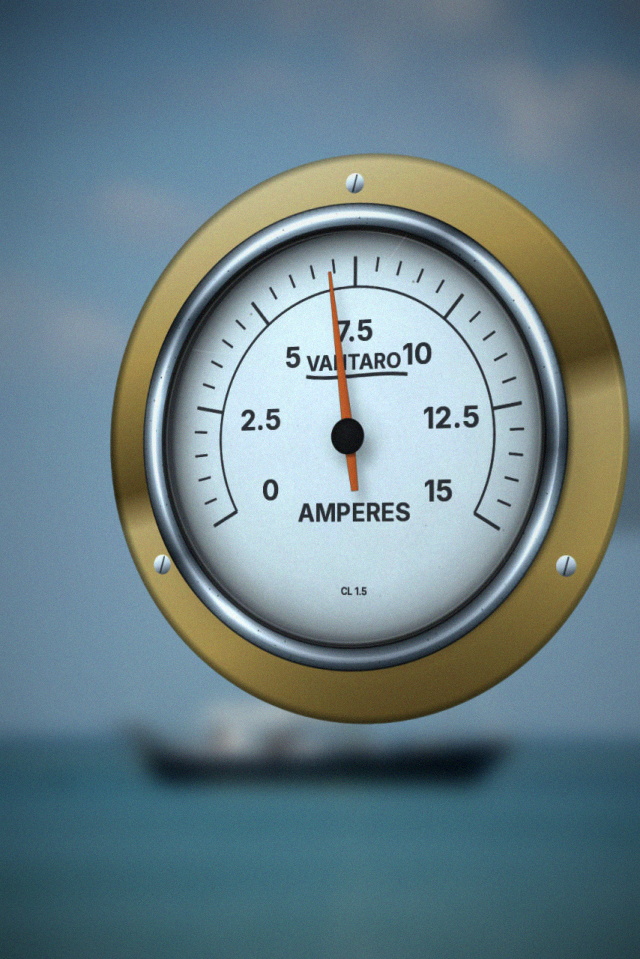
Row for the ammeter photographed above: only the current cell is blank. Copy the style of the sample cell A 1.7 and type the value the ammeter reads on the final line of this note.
A 7
